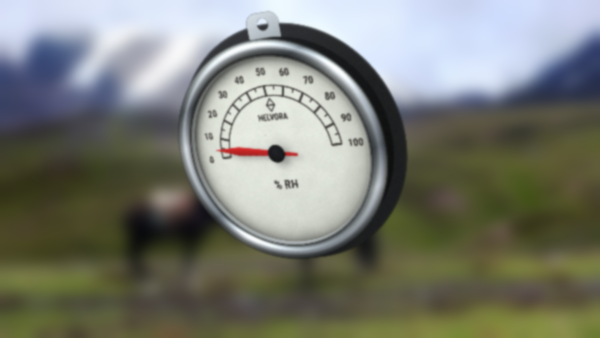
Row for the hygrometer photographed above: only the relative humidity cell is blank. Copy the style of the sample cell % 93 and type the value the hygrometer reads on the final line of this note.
% 5
